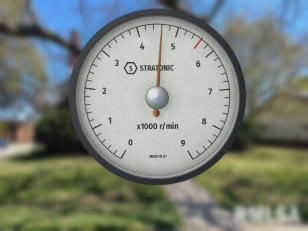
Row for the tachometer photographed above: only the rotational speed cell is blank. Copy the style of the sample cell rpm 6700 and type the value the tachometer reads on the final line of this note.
rpm 4600
